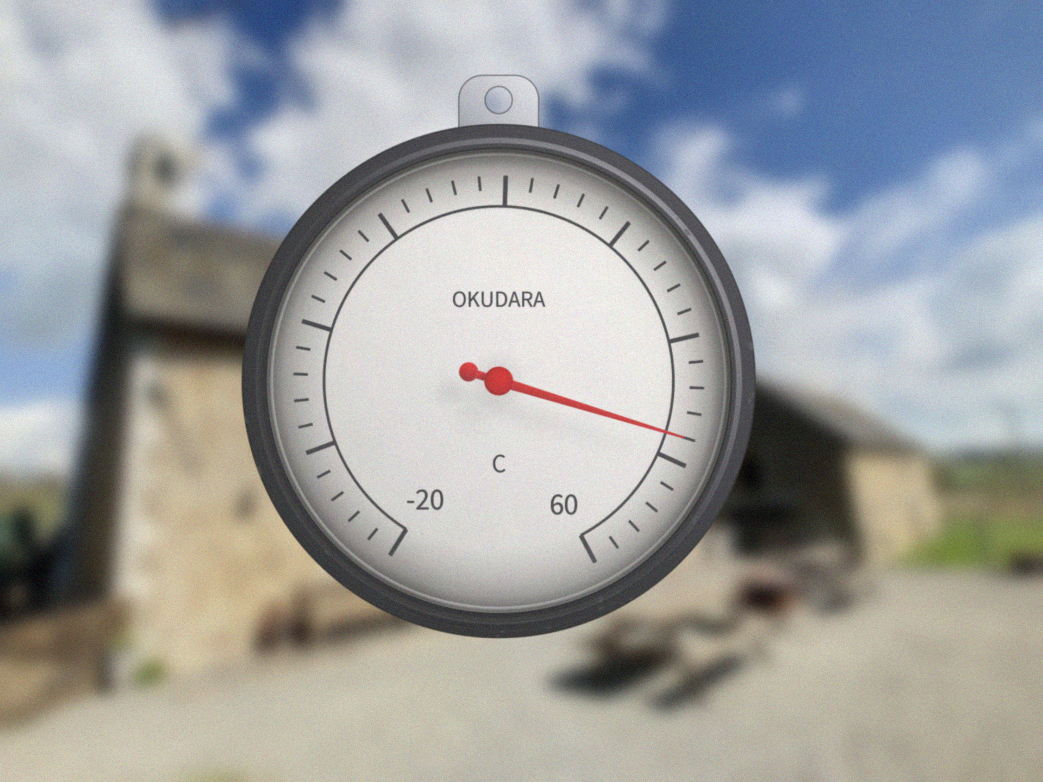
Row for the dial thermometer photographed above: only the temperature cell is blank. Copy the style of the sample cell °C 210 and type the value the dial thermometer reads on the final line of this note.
°C 48
